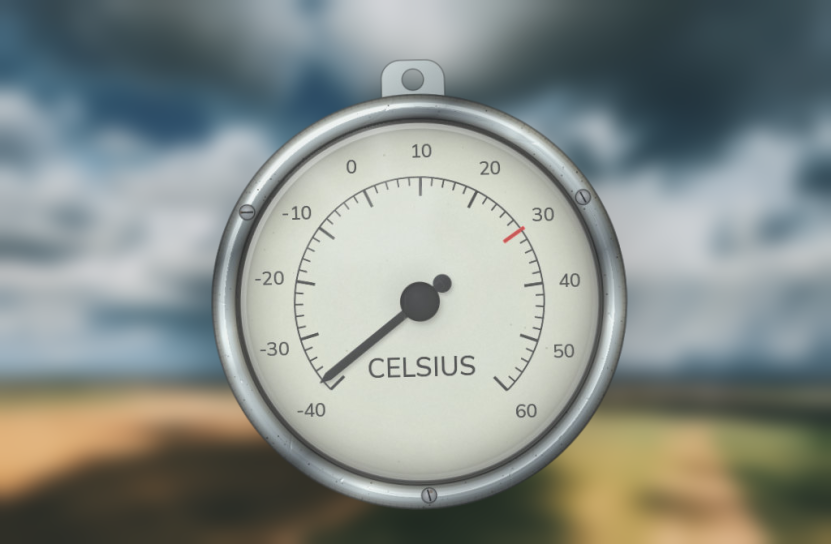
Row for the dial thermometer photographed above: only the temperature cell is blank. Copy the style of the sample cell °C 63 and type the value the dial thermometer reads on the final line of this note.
°C -38
